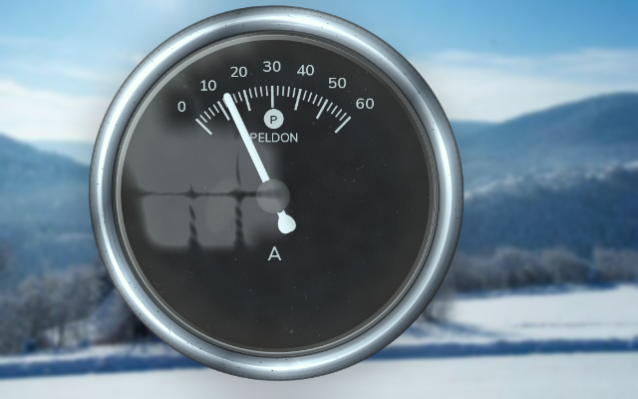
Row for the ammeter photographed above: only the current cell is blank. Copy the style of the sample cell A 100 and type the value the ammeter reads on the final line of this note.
A 14
